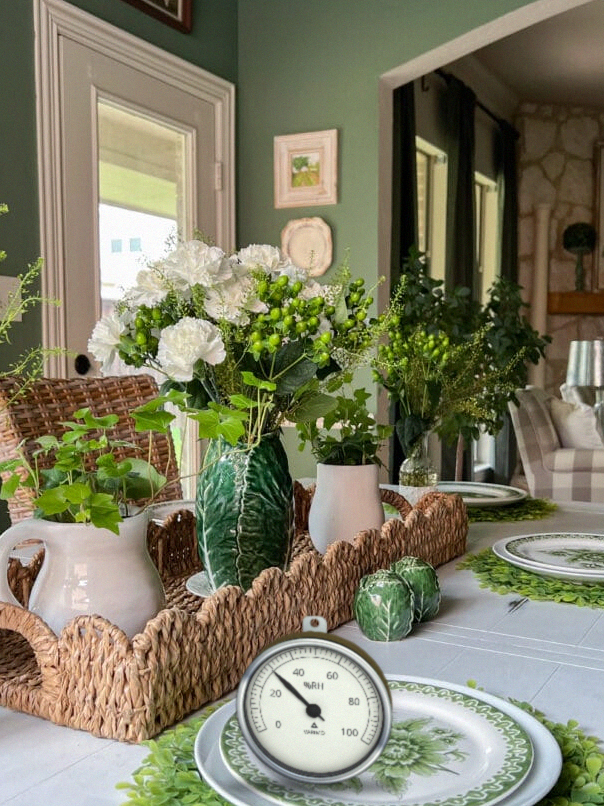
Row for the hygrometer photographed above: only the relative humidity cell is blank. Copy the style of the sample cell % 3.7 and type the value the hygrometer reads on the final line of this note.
% 30
